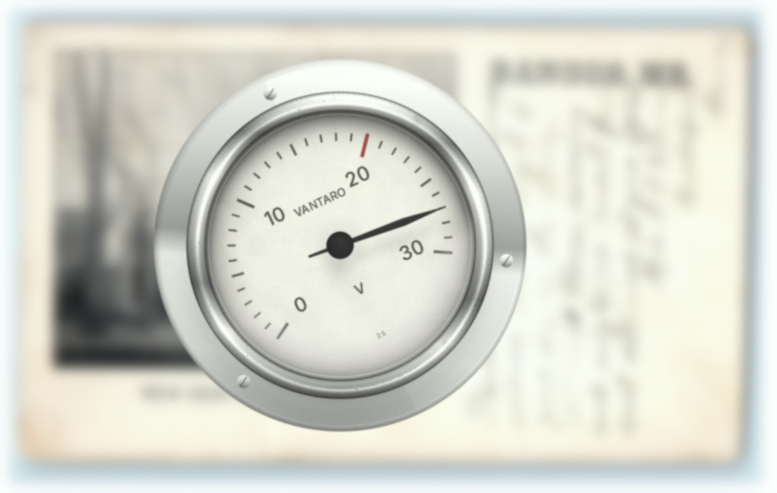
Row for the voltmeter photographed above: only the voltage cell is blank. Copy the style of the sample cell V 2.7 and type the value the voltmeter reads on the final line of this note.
V 27
